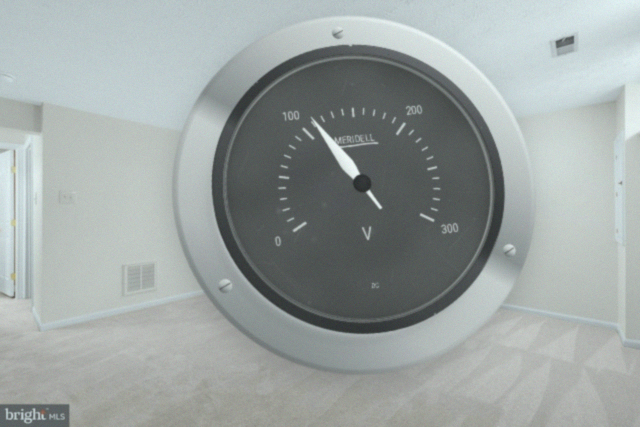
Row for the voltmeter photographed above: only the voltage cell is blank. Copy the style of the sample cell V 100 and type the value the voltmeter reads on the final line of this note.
V 110
